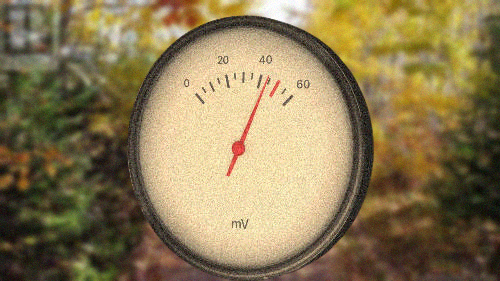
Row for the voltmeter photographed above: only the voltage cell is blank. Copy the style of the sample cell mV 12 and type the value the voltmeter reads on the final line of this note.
mV 45
